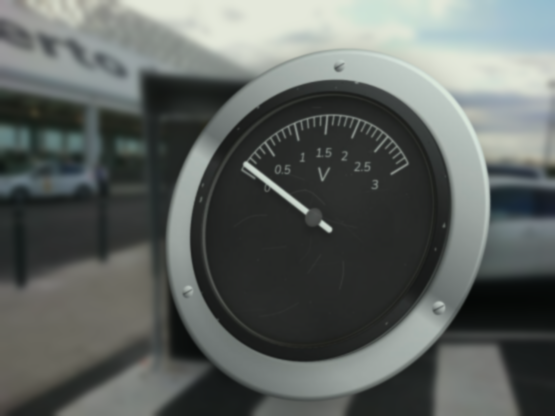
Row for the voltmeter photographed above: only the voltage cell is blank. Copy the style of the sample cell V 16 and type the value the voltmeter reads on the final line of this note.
V 0.1
